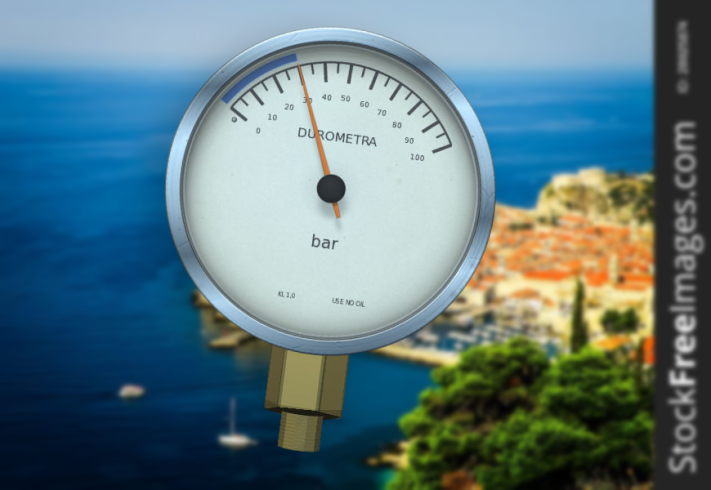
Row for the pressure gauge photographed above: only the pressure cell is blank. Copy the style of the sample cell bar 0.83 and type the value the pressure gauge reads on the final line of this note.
bar 30
